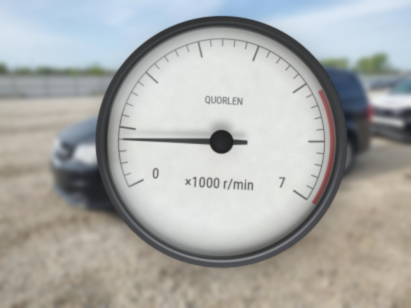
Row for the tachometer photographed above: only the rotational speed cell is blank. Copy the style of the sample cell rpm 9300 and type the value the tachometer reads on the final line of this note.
rpm 800
